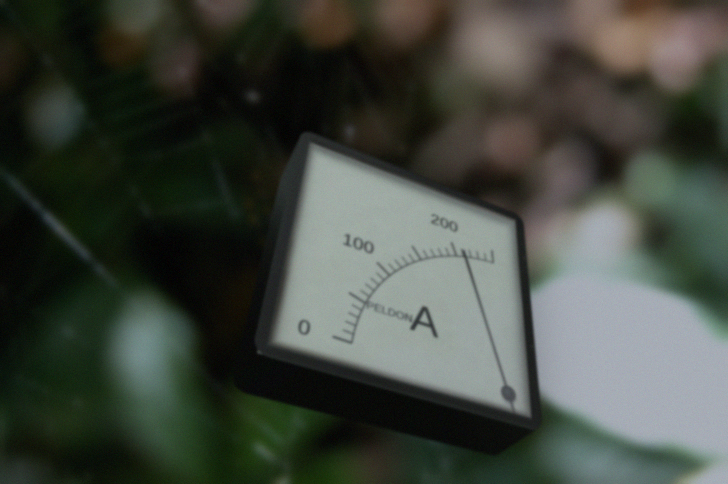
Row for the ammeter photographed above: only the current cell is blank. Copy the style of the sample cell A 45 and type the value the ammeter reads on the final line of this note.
A 210
